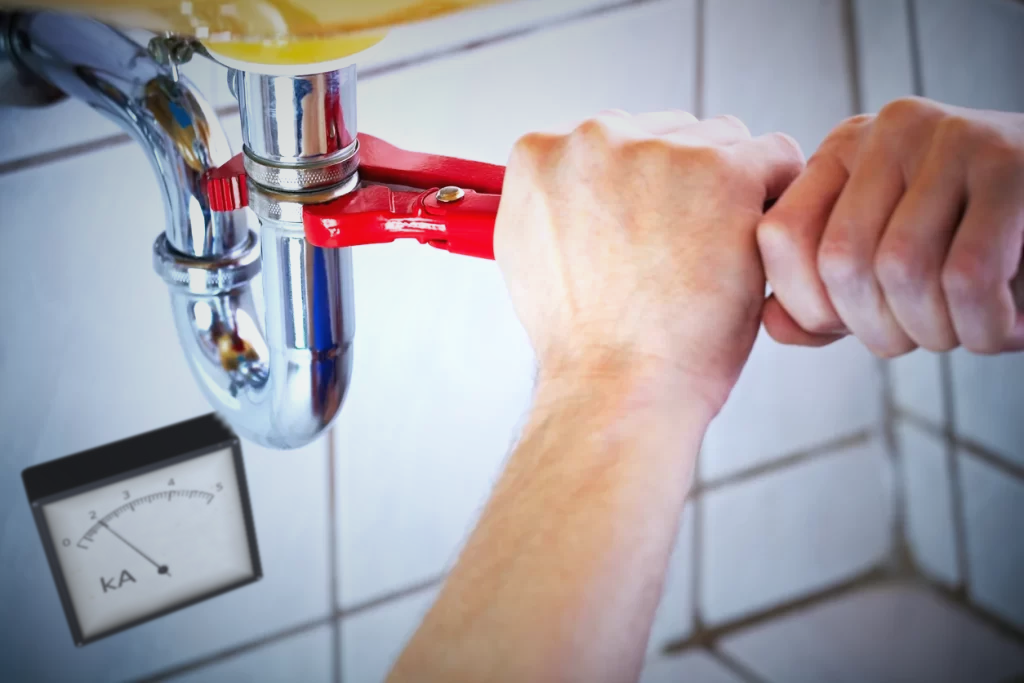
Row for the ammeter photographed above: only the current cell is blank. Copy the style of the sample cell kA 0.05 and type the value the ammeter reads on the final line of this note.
kA 2
